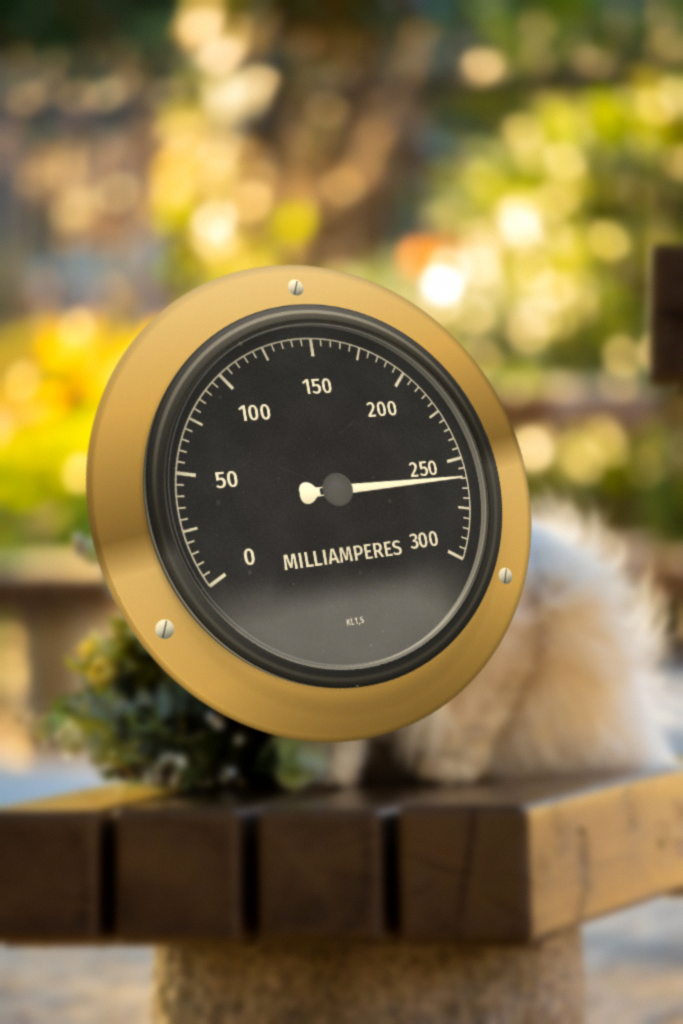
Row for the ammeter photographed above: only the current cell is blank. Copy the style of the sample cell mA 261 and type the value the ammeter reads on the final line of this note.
mA 260
